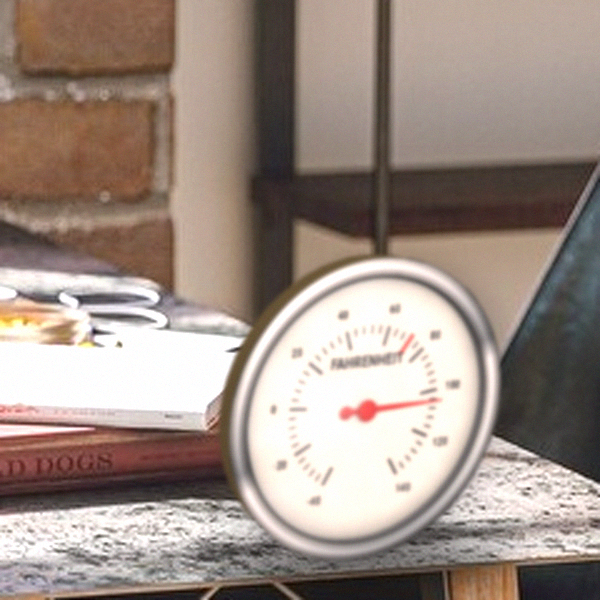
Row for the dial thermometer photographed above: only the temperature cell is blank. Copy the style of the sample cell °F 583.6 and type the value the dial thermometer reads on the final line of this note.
°F 104
